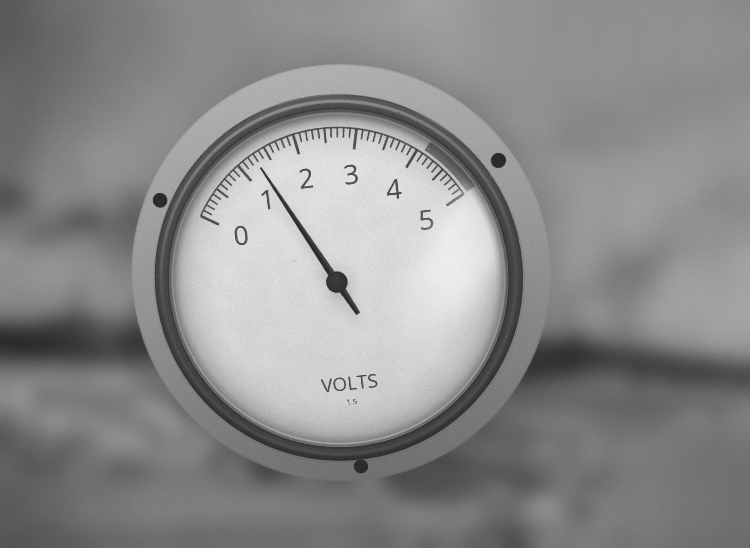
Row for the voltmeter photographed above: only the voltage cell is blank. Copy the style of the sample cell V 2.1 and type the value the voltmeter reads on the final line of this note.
V 1.3
